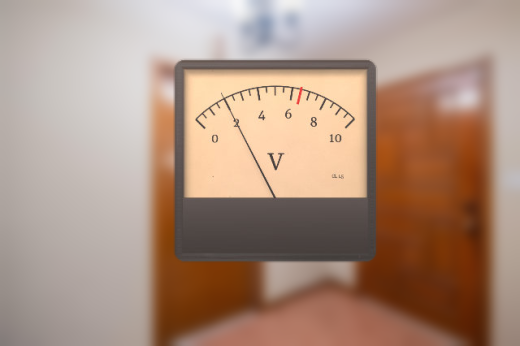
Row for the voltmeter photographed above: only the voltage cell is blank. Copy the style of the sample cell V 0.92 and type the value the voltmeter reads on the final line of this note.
V 2
